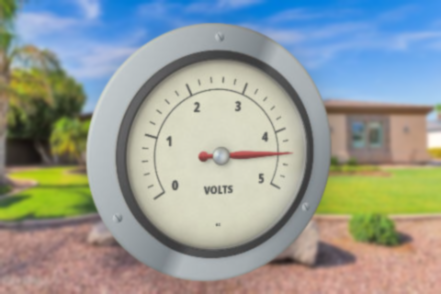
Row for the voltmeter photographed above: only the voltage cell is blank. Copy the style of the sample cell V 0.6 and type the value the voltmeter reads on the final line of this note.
V 4.4
